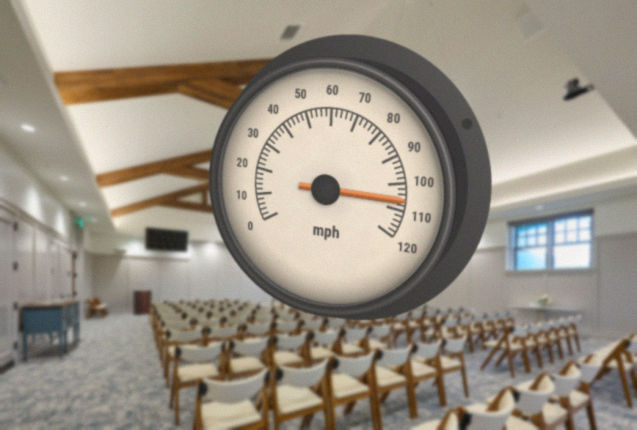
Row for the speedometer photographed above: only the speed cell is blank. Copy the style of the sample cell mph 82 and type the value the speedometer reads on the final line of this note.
mph 106
